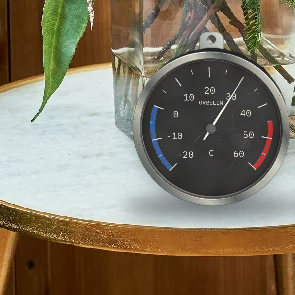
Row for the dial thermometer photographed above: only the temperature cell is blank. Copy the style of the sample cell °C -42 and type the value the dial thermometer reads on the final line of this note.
°C 30
